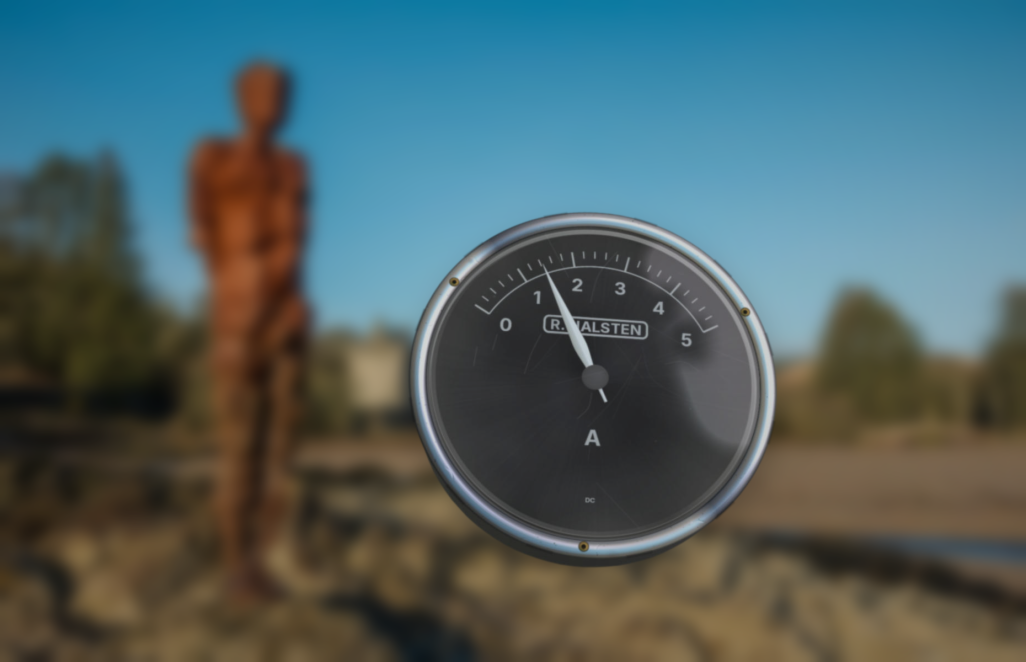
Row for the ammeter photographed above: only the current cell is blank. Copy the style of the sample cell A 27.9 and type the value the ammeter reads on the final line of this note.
A 1.4
